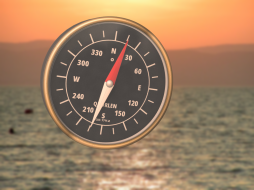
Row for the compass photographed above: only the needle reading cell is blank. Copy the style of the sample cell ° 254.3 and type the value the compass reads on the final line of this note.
° 15
